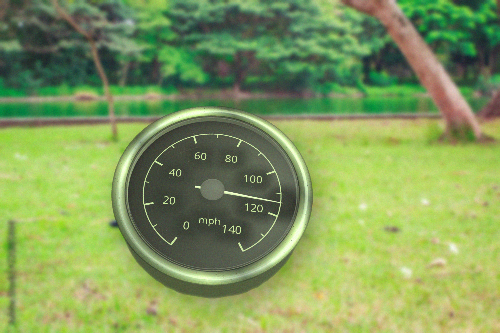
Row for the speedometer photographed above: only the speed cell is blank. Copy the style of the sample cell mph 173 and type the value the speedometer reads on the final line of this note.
mph 115
